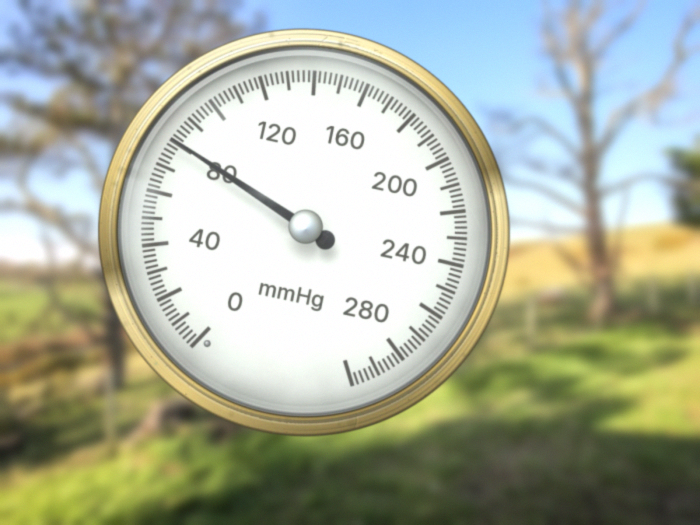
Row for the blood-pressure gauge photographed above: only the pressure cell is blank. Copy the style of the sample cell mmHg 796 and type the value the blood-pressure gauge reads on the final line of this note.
mmHg 80
